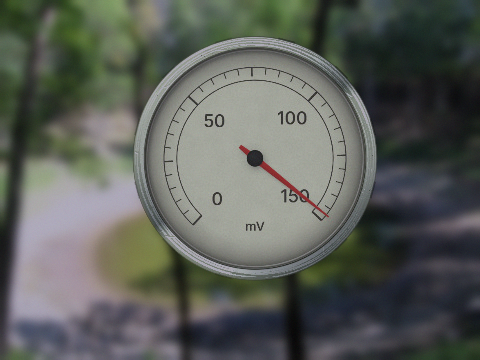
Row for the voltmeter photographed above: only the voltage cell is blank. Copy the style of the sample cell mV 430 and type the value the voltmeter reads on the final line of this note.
mV 147.5
